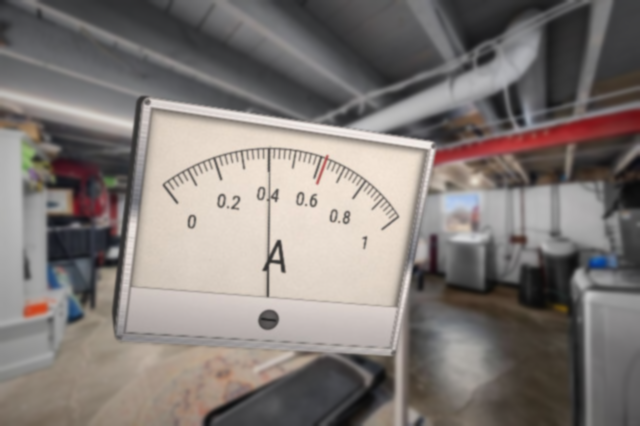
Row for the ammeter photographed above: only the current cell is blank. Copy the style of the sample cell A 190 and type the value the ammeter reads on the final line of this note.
A 0.4
